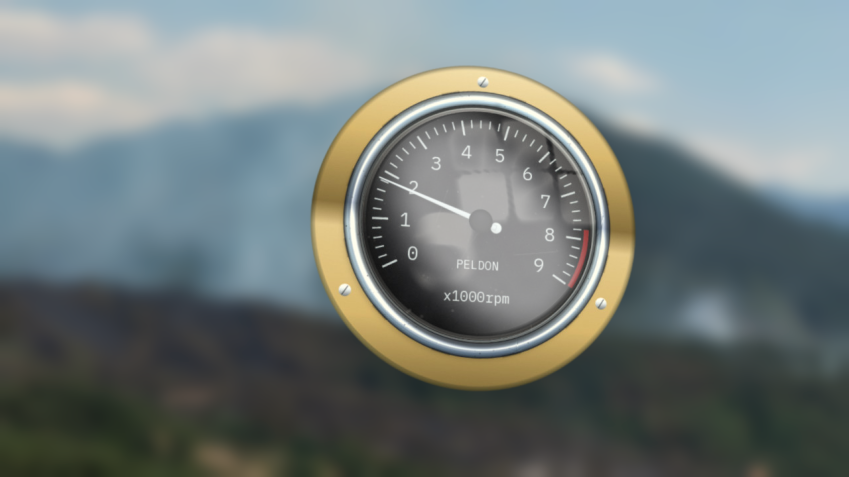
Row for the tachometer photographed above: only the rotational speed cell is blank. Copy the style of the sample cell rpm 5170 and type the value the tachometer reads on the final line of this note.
rpm 1800
